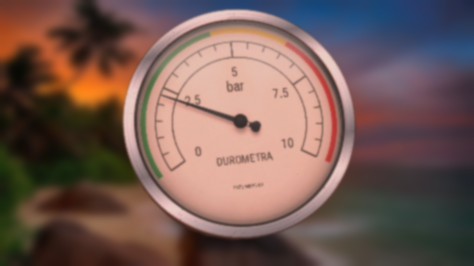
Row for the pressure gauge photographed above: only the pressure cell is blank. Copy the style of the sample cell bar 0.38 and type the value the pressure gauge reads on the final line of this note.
bar 2.25
